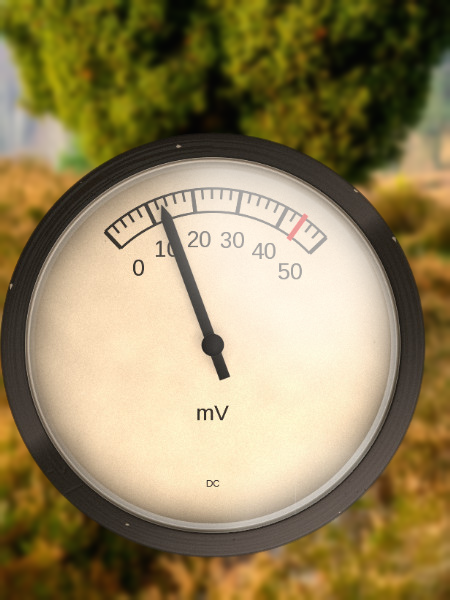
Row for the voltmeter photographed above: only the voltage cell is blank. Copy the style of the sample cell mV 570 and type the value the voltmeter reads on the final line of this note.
mV 13
